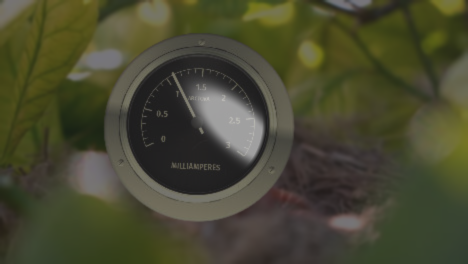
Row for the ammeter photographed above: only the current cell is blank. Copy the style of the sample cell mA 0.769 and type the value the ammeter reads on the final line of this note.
mA 1.1
